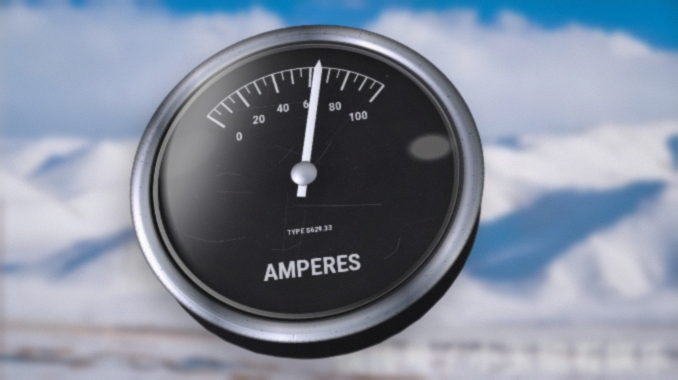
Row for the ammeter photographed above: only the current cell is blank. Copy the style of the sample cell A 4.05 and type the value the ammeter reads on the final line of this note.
A 65
